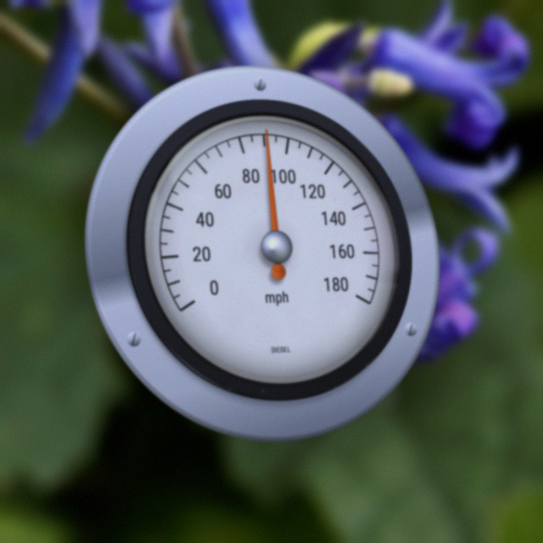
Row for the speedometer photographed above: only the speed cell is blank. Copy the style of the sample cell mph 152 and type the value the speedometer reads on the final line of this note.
mph 90
